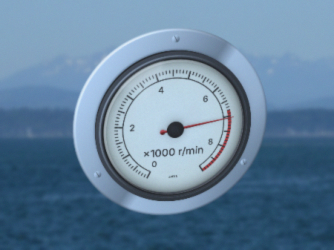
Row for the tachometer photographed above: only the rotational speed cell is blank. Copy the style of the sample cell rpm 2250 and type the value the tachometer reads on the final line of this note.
rpm 7000
